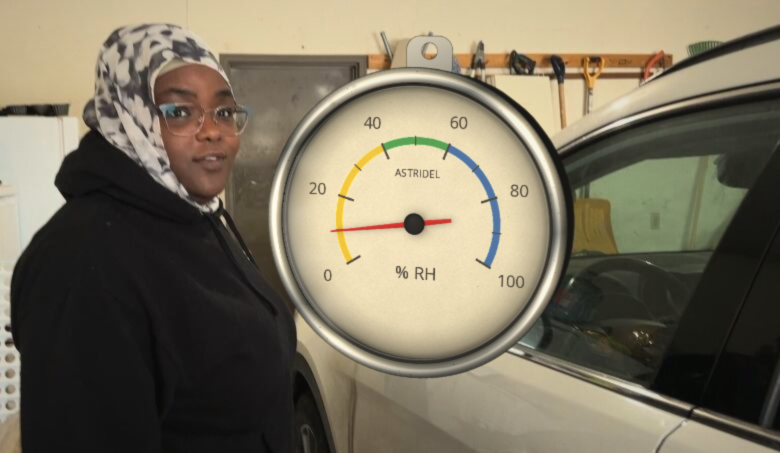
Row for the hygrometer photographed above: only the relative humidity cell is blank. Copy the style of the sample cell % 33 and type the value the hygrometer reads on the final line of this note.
% 10
